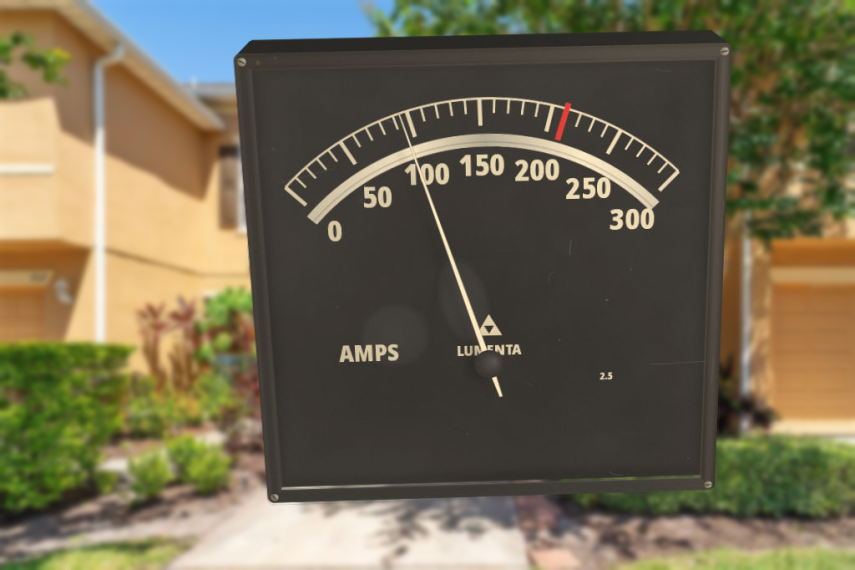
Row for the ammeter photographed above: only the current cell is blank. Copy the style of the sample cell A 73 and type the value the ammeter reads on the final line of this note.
A 95
